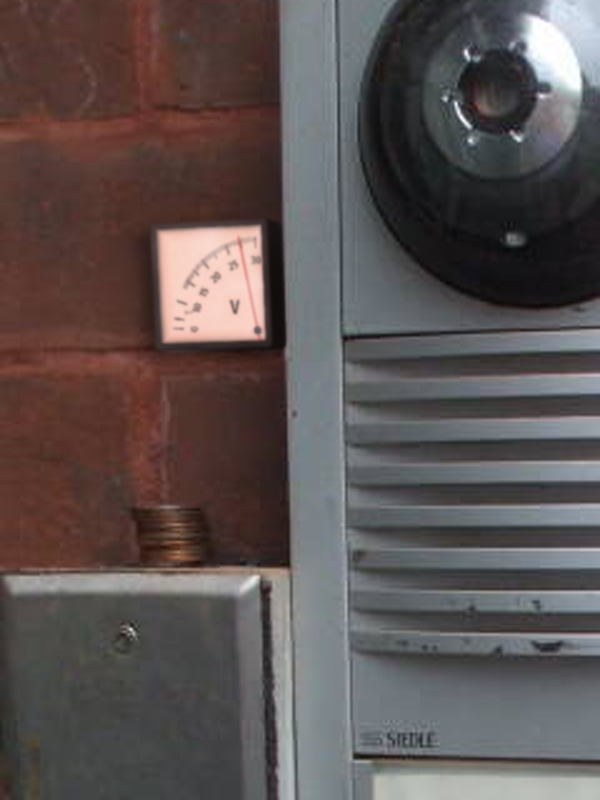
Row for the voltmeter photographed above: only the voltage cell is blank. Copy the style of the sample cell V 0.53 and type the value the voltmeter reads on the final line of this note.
V 27.5
